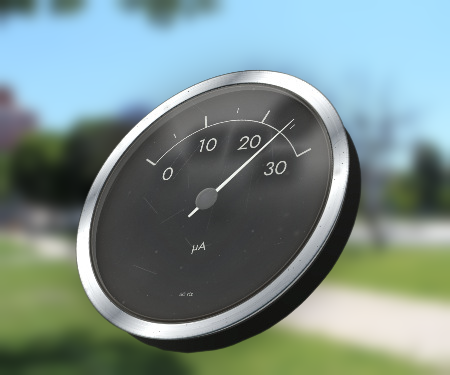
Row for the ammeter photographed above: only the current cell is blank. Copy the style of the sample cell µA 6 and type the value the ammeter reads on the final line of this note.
µA 25
